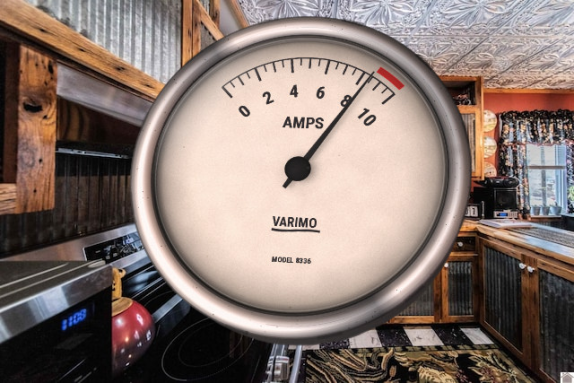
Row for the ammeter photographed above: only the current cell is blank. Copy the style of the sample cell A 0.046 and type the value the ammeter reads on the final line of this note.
A 8.5
